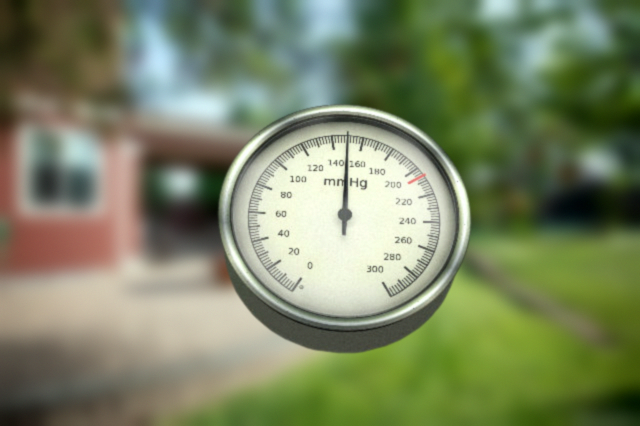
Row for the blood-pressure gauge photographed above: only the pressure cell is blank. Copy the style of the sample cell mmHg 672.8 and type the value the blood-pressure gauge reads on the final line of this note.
mmHg 150
